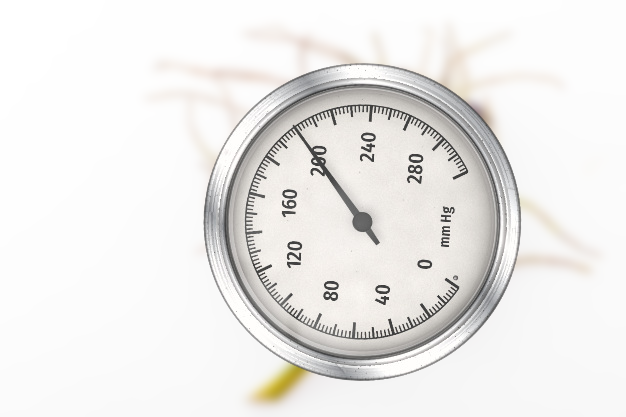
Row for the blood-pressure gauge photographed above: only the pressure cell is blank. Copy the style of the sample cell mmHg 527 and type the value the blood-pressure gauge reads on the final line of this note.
mmHg 200
